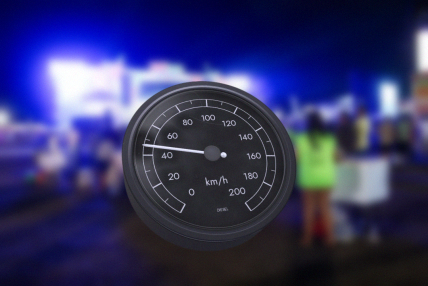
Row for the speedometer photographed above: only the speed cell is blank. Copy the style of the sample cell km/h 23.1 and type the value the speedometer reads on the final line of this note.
km/h 45
